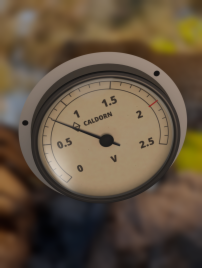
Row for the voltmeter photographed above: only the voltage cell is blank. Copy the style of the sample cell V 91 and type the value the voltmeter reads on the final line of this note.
V 0.8
